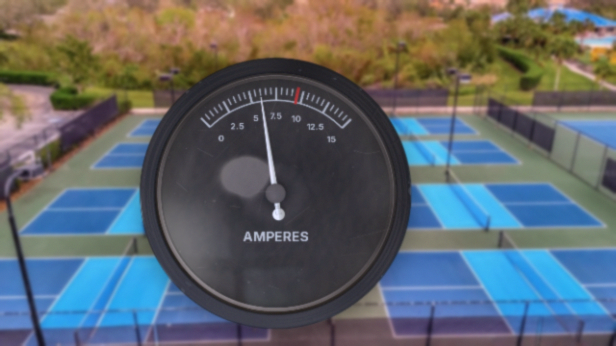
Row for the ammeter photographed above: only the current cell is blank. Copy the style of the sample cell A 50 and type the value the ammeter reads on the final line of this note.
A 6
